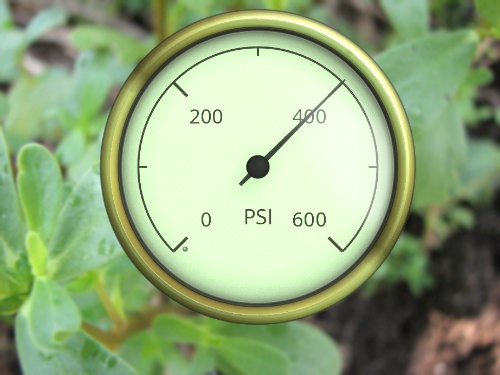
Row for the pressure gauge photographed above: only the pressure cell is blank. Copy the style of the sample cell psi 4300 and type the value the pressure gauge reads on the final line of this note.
psi 400
